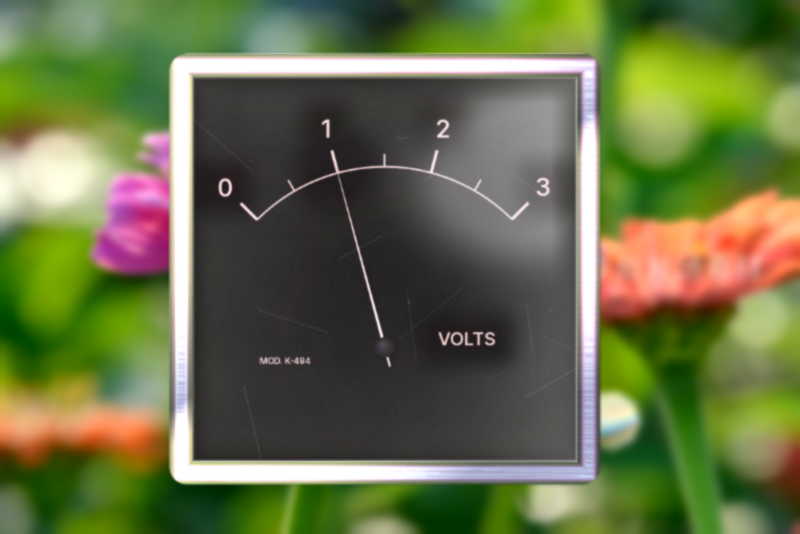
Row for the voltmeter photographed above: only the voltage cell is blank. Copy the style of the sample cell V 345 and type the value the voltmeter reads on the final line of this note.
V 1
